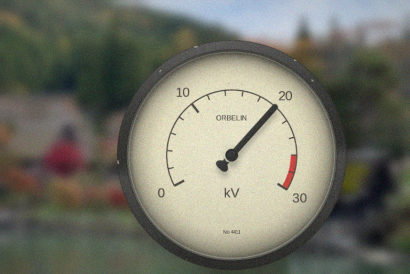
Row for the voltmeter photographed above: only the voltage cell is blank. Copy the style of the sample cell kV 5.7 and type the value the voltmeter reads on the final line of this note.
kV 20
